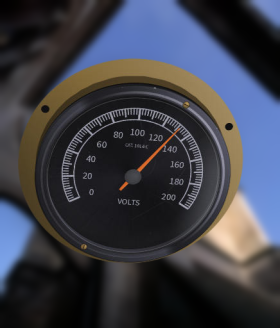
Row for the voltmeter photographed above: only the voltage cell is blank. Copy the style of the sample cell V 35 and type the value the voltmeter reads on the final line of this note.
V 130
